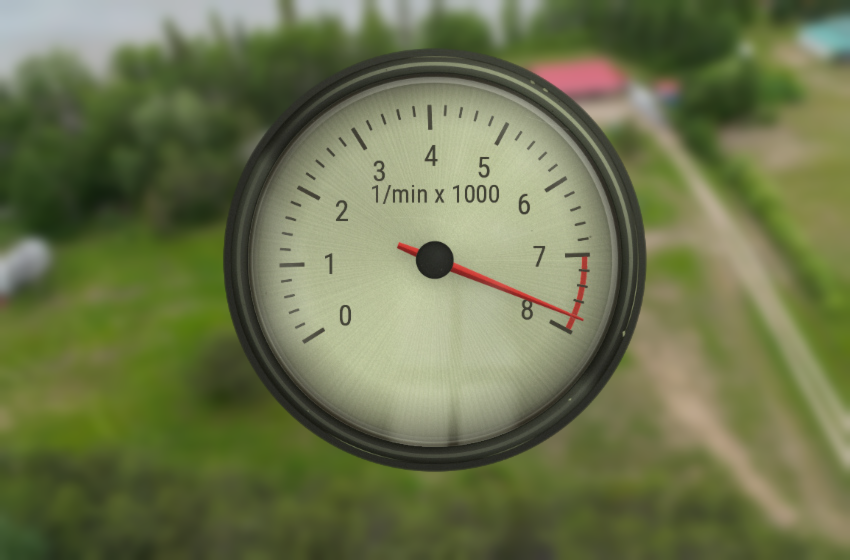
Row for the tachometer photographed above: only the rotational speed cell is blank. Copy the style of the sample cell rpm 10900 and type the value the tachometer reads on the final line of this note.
rpm 7800
